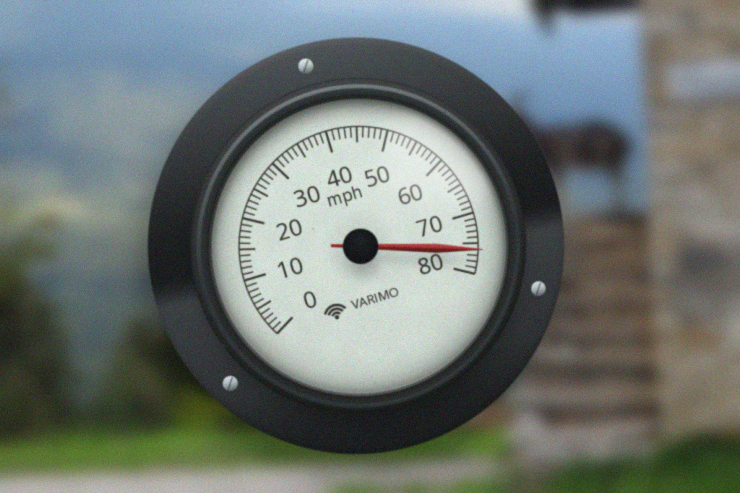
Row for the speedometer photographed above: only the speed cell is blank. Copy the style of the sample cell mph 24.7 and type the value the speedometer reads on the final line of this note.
mph 76
